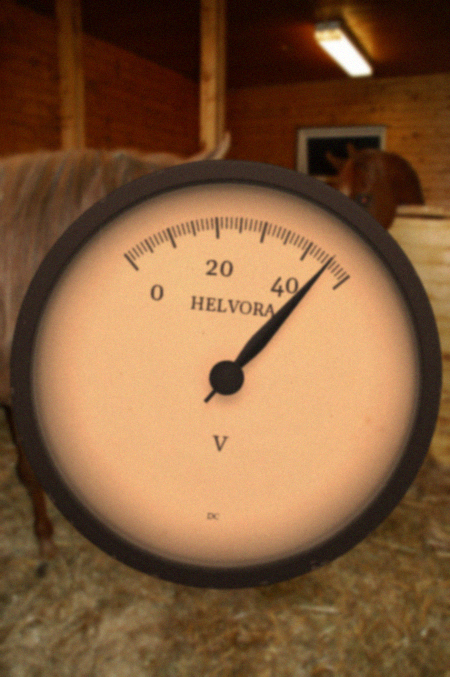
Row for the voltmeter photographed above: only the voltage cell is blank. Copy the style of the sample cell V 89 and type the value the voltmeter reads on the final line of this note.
V 45
